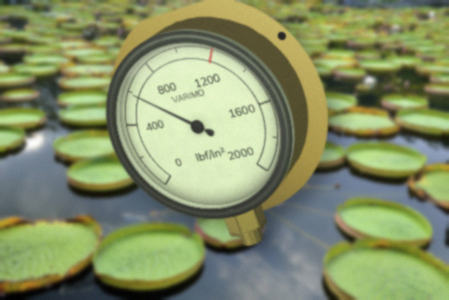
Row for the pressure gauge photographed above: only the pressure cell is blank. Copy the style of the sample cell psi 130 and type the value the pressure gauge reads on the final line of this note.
psi 600
